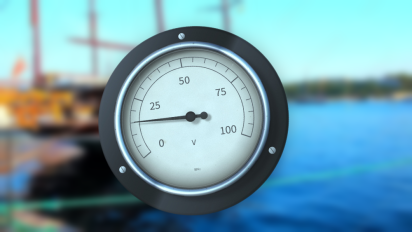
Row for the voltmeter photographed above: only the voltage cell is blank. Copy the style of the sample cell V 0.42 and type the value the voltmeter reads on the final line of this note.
V 15
